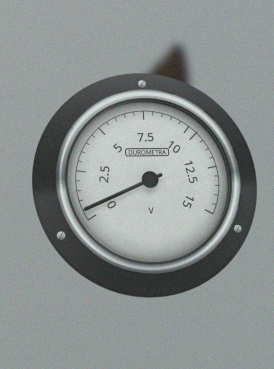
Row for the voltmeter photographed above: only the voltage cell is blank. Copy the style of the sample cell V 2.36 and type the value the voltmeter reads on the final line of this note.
V 0.5
